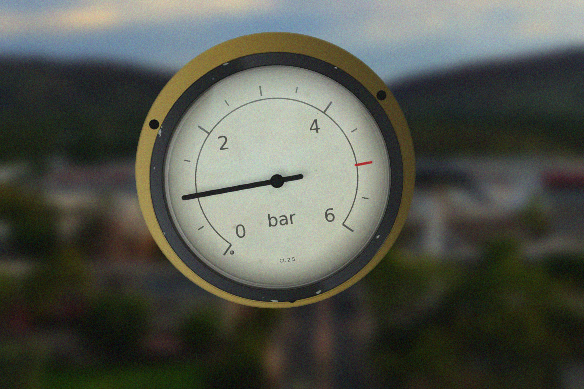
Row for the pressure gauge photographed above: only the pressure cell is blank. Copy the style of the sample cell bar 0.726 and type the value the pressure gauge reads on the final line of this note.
bar 1
